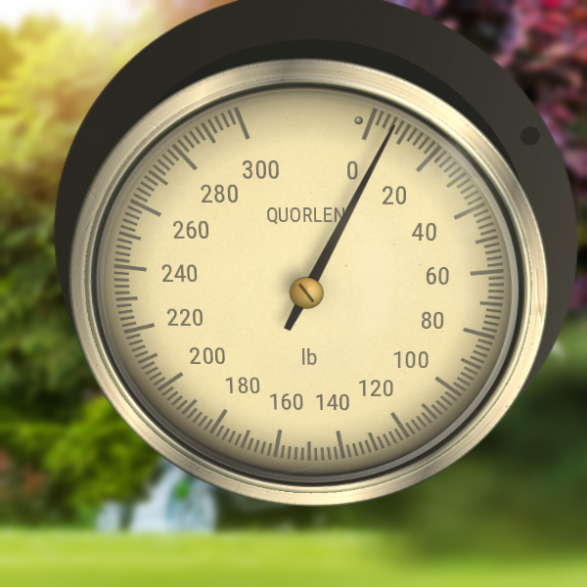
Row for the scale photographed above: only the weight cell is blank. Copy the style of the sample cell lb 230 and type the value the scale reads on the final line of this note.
lb 6
